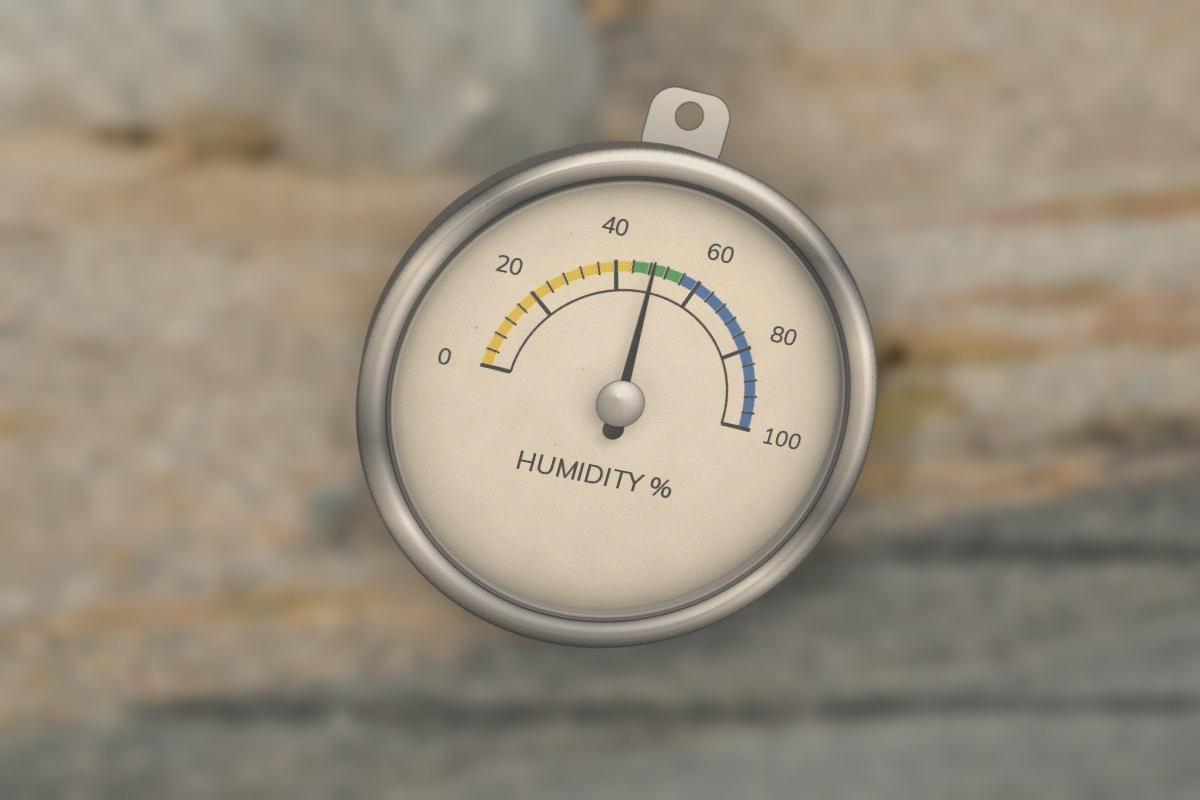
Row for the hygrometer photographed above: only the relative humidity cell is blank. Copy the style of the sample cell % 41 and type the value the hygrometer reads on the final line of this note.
% 48
